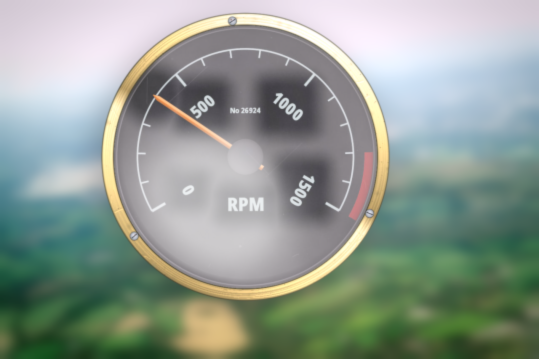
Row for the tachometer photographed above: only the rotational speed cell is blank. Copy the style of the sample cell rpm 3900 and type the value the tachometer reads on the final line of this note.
rpm 400
